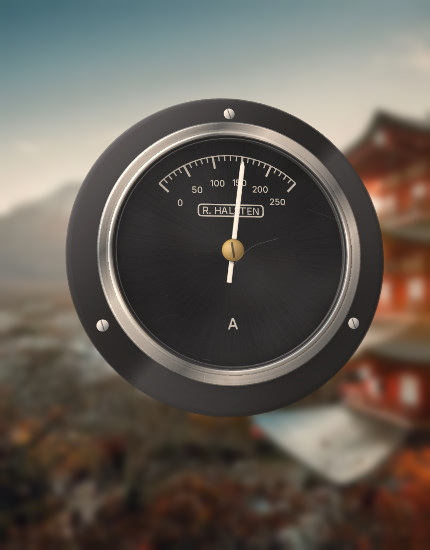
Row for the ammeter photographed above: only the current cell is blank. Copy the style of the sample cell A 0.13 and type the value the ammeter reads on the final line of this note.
A 150
